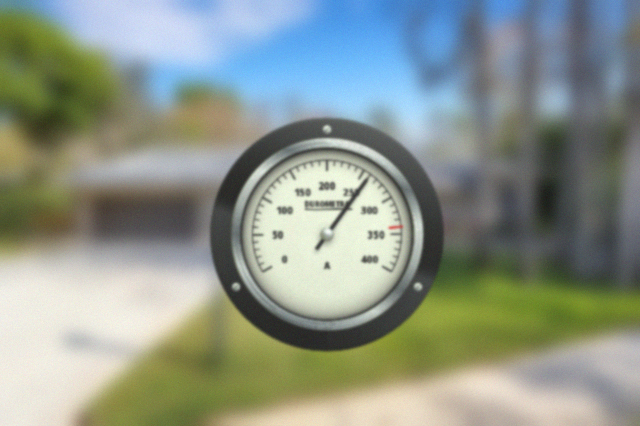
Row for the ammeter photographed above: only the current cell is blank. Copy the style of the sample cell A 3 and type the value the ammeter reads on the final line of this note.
A 260
